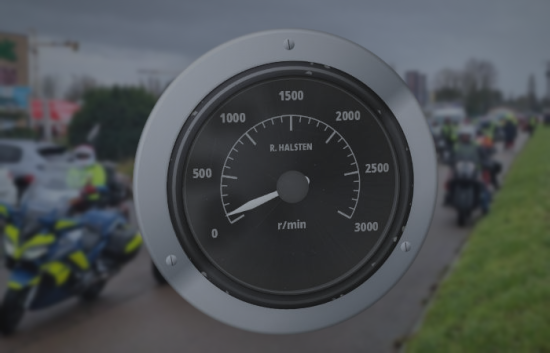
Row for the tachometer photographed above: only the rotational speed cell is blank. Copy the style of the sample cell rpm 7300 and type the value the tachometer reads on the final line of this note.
rpm 100
